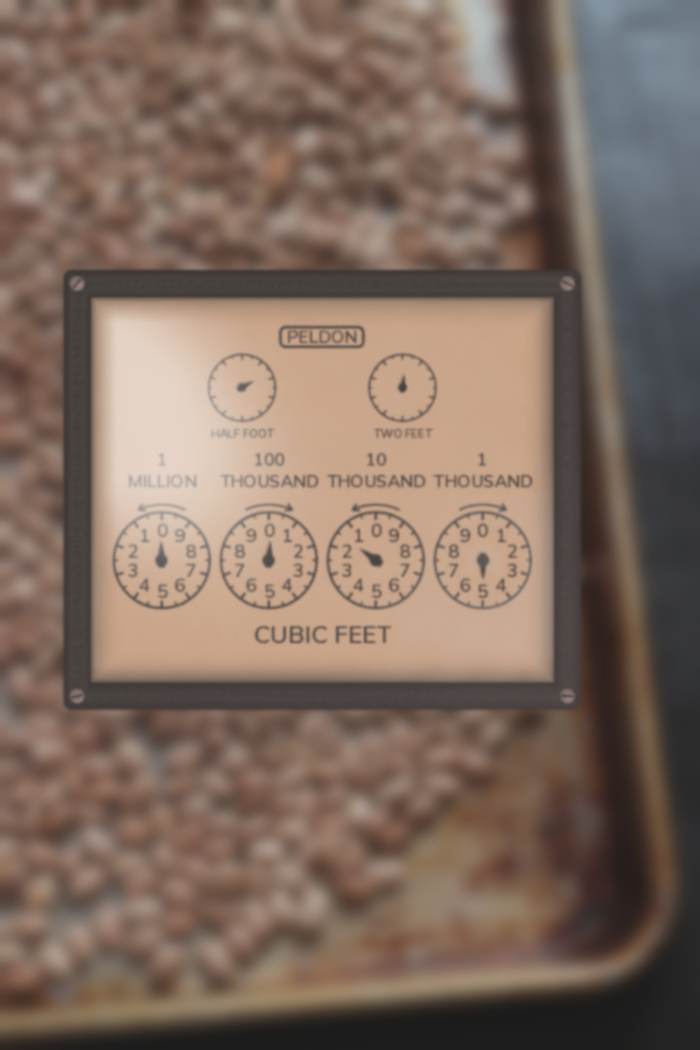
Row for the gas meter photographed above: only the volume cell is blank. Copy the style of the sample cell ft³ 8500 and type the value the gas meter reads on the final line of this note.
ft³ 1500
